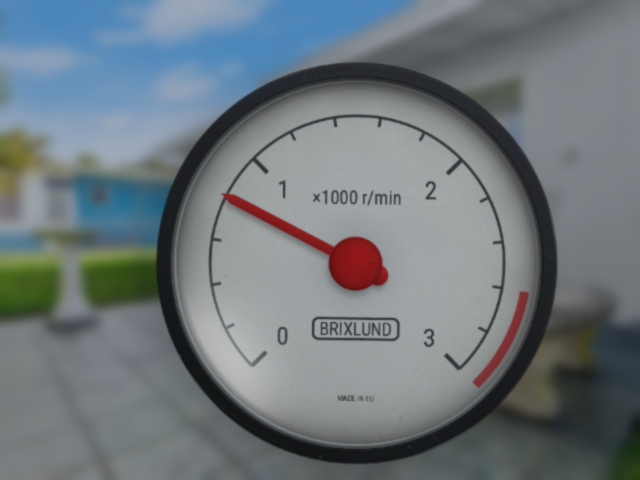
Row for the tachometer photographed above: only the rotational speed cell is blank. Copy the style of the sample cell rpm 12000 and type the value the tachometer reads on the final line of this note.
rpm 800
